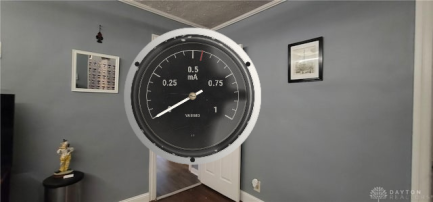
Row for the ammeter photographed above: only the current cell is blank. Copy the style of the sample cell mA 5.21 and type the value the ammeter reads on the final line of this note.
mA 0
